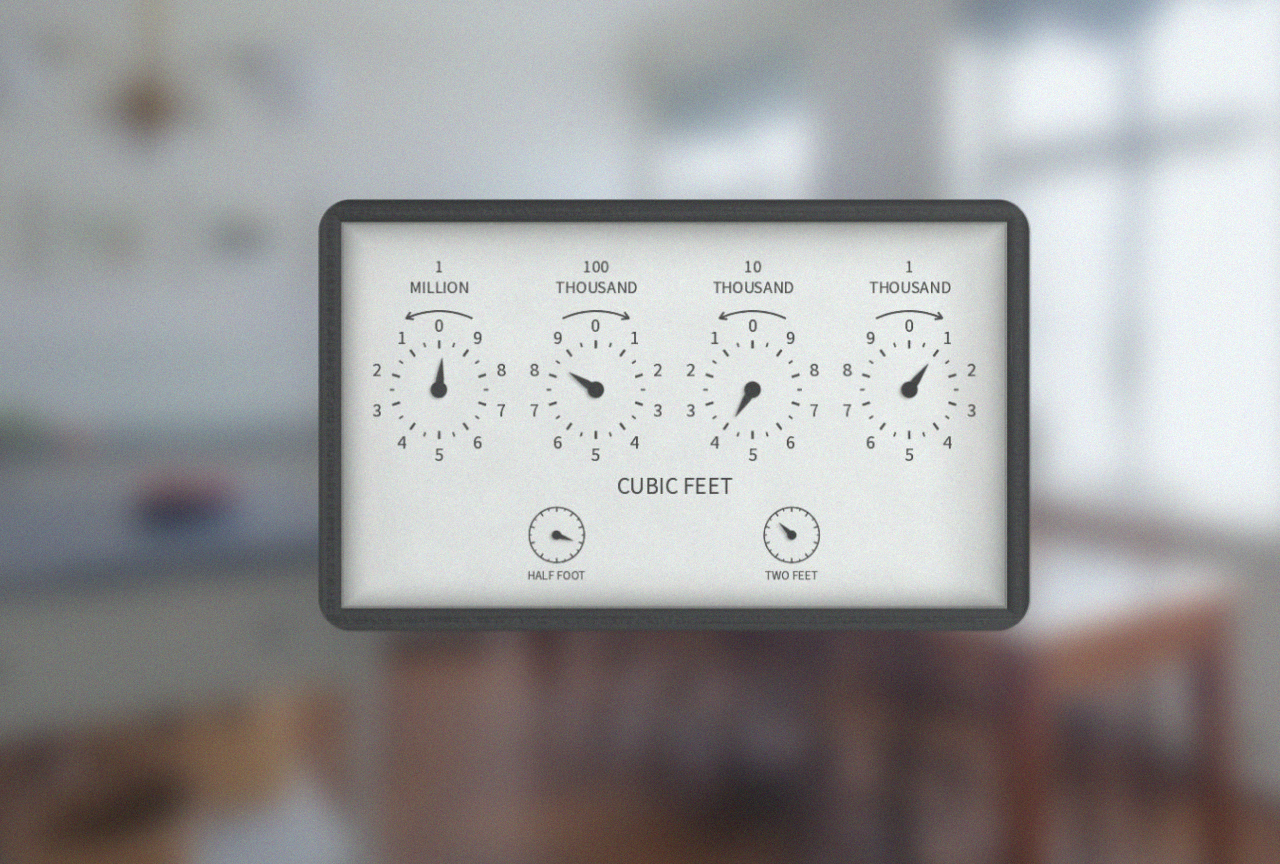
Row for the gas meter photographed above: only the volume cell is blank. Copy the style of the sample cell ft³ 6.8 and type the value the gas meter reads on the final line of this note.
ft³ 984100
